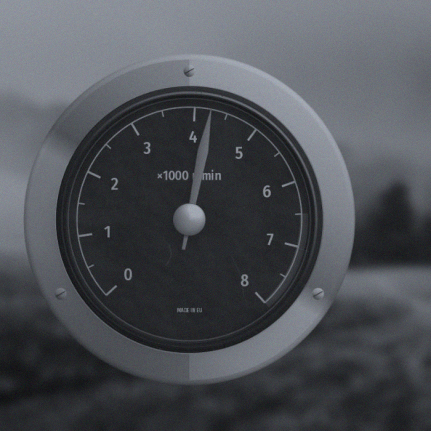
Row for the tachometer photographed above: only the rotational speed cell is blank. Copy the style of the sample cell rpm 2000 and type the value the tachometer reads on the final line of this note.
rpm 4250
